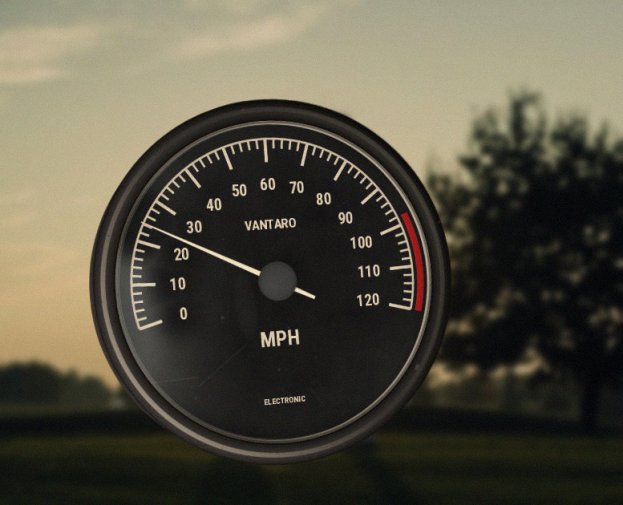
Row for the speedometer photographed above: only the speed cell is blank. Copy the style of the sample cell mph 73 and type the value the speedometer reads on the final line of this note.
mph 24
